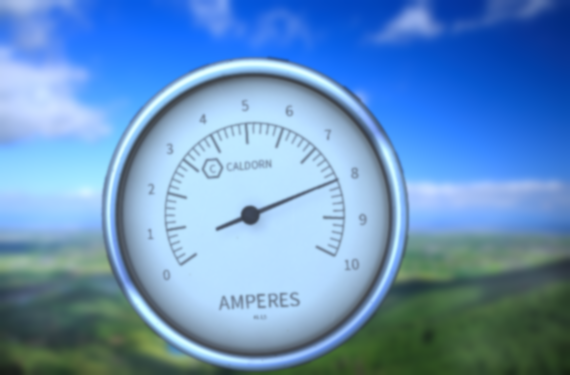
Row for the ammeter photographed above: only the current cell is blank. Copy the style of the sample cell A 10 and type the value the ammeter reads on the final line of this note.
A 8
